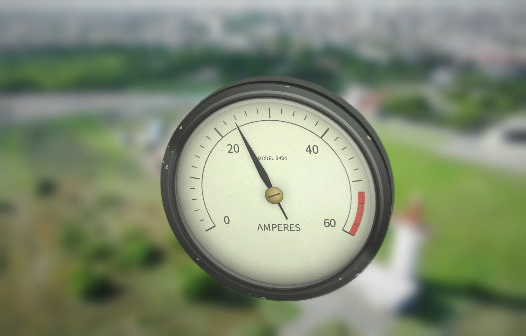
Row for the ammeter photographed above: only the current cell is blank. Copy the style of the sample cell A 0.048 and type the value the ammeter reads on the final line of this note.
A 24
